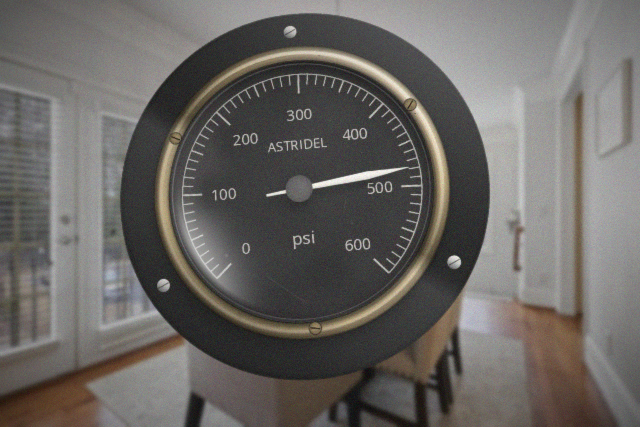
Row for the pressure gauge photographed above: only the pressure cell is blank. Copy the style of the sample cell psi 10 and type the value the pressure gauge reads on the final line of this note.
psi 480
